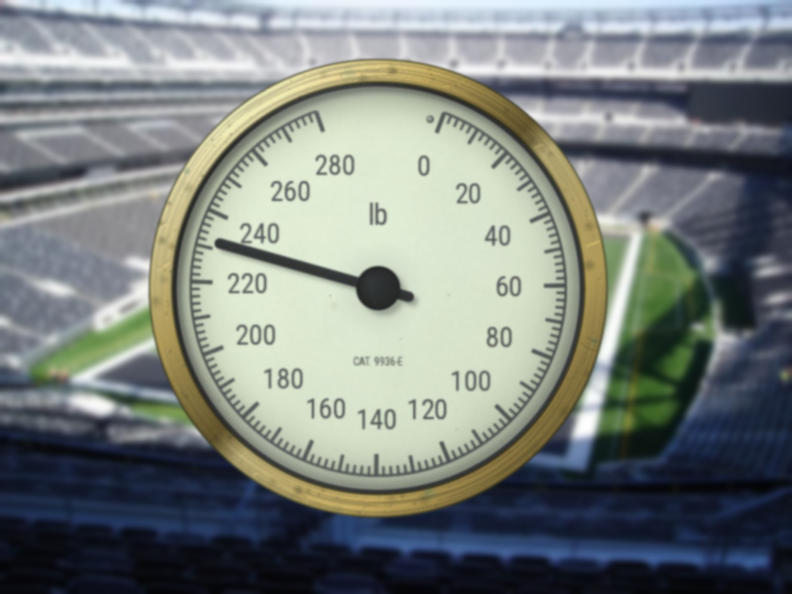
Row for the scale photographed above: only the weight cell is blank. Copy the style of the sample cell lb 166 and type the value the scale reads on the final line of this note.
lb 232
